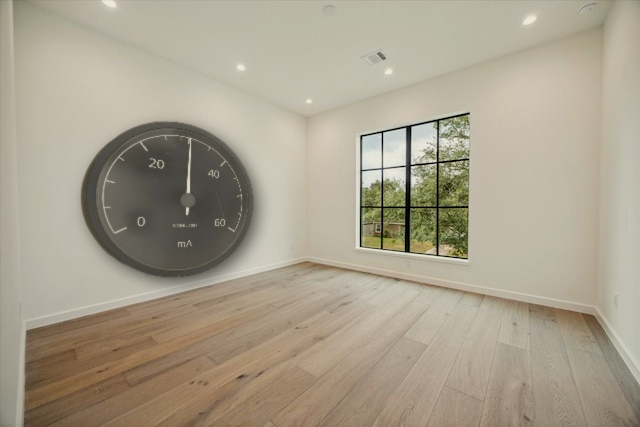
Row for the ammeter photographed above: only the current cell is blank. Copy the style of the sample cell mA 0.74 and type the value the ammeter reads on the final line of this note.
mA 30
